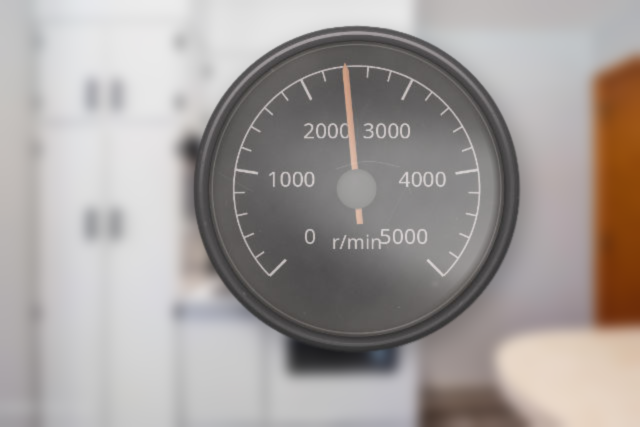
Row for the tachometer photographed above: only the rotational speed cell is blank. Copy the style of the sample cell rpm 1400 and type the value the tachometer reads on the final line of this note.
rpm 2400
